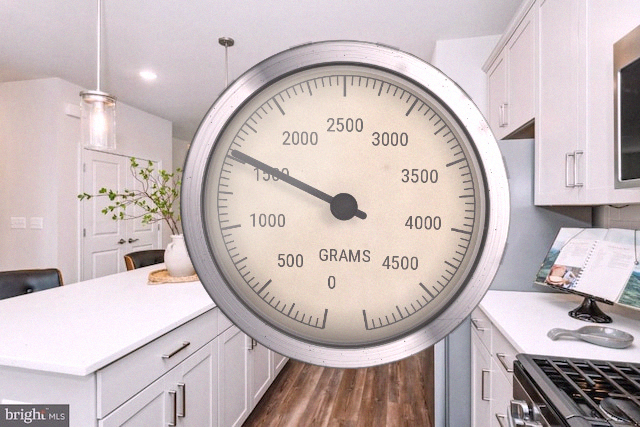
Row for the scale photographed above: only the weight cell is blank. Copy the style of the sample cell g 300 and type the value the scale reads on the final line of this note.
g 1550
